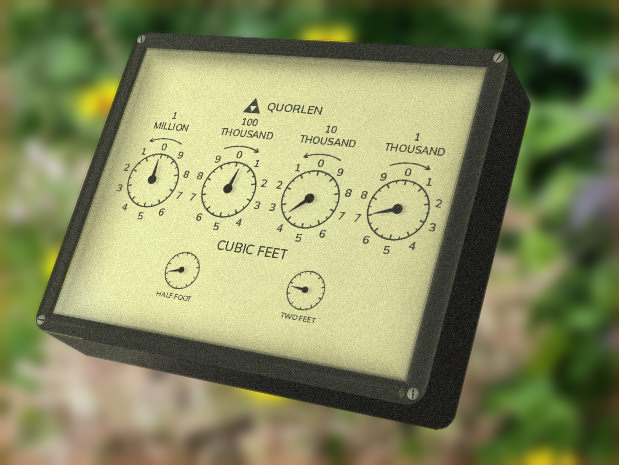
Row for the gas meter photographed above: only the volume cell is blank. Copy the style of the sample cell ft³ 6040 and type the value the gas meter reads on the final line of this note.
ft³ 3700
